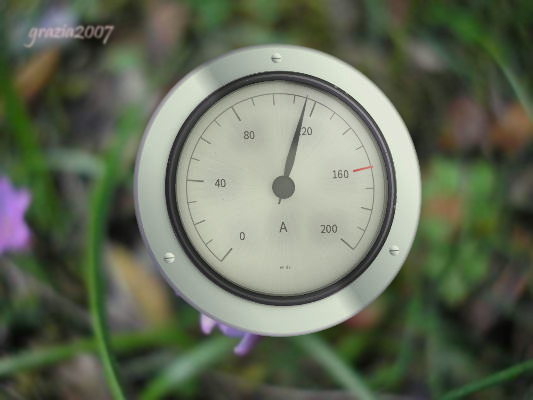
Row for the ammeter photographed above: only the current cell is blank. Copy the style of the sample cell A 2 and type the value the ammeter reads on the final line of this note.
A 115
